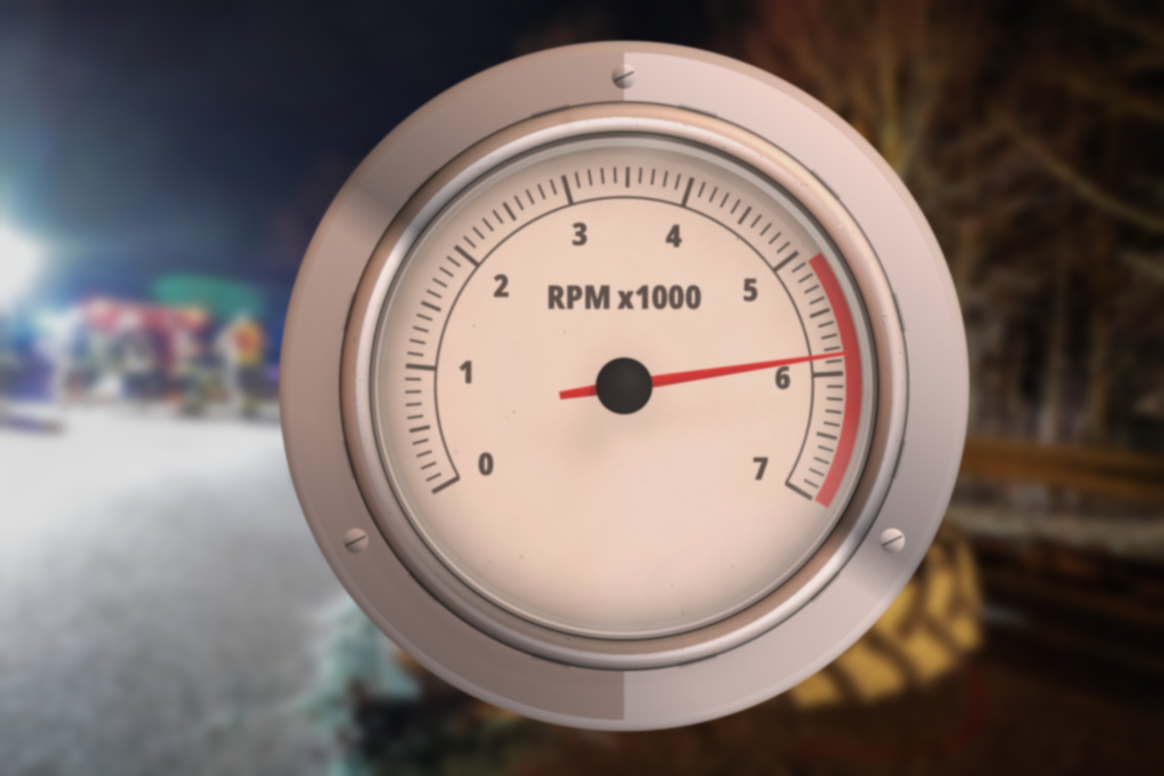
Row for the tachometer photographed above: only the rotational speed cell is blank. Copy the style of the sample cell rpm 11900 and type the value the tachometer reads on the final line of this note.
rpm 5850
